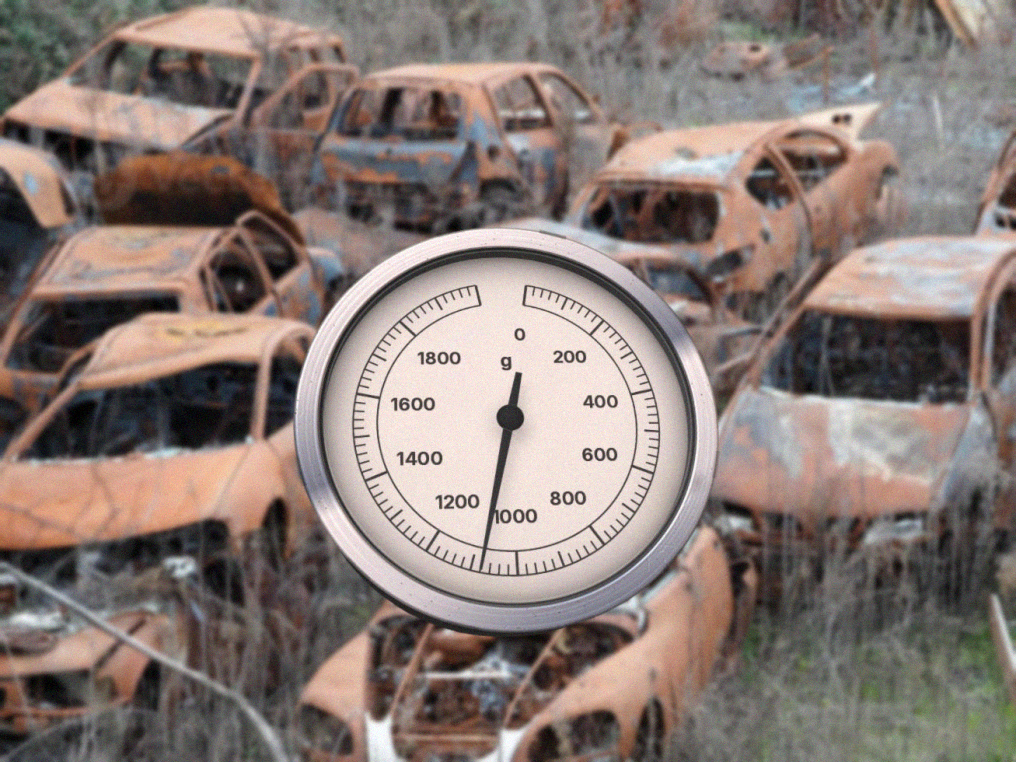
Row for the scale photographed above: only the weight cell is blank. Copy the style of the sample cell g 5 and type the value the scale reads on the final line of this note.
g 1080
